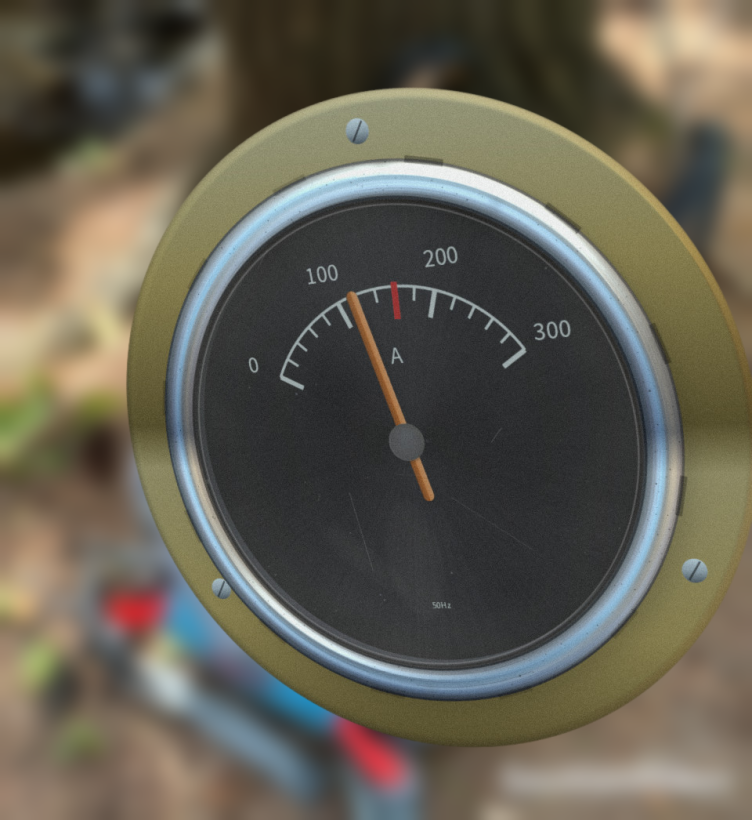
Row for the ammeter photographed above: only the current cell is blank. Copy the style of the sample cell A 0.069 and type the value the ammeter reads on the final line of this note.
A 120
